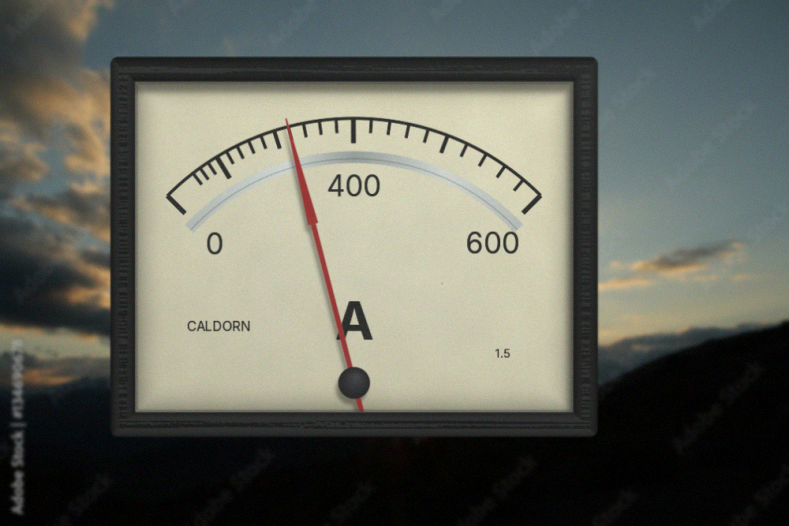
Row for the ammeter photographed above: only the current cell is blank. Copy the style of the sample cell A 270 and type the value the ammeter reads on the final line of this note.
A 320
